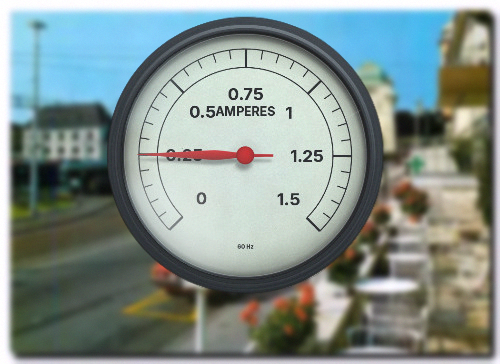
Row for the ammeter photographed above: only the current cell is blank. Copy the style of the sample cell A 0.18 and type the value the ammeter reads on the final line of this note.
A 0.25
